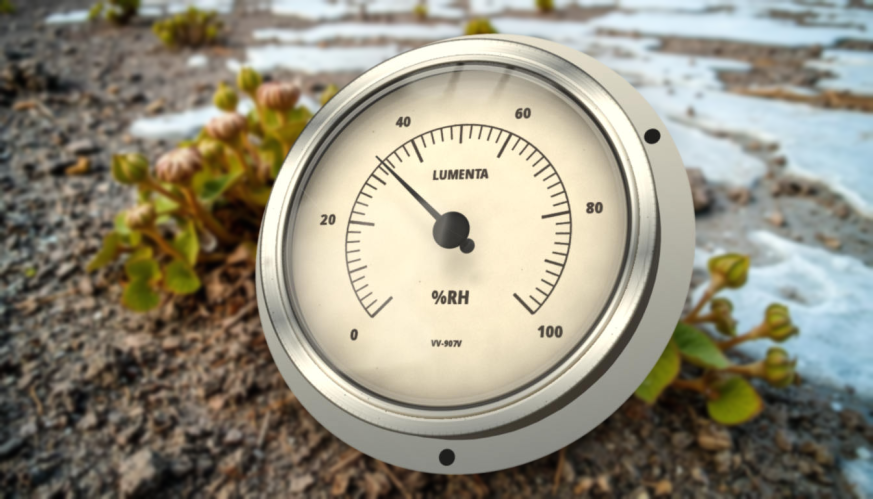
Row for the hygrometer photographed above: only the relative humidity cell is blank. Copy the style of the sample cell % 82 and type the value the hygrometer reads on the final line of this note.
% 33
